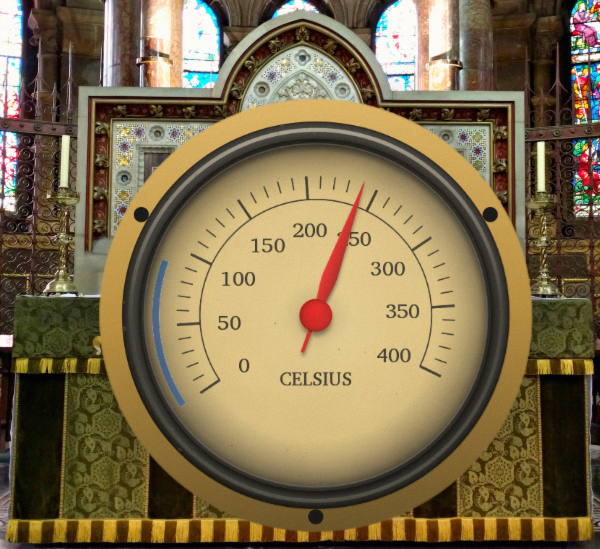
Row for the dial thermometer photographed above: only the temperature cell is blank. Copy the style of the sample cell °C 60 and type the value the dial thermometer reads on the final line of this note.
°C 240
